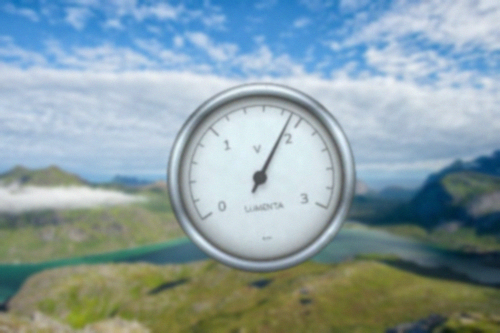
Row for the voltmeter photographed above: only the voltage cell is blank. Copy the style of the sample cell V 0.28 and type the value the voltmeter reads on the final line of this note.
V 1.9
